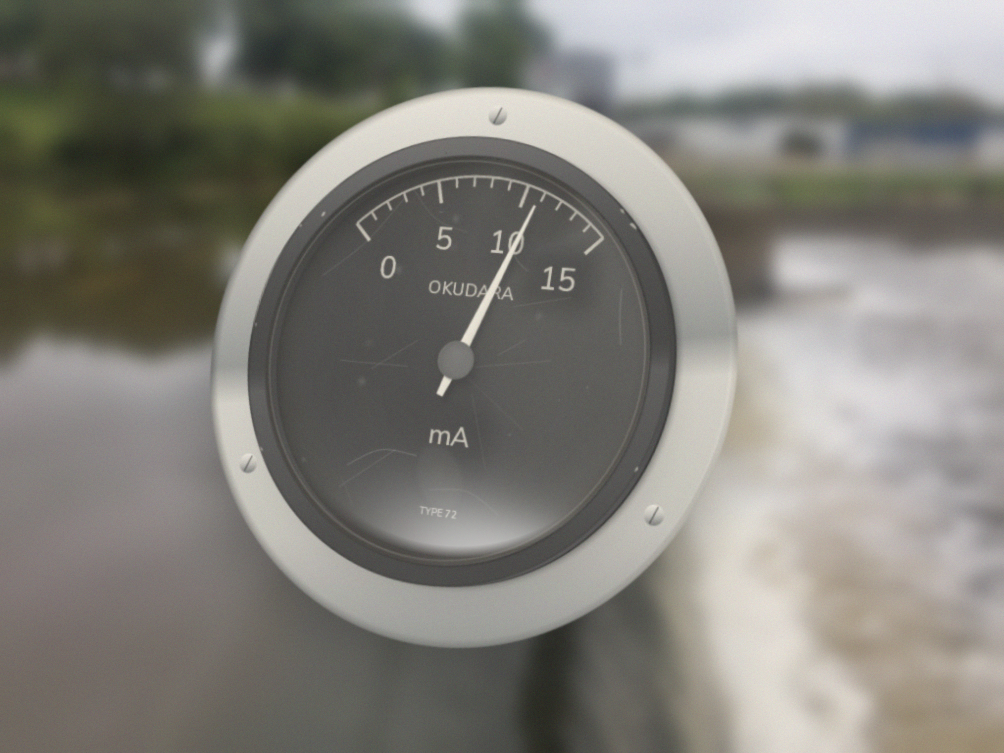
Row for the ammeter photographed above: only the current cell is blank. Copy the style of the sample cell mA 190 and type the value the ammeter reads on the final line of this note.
mA 11
